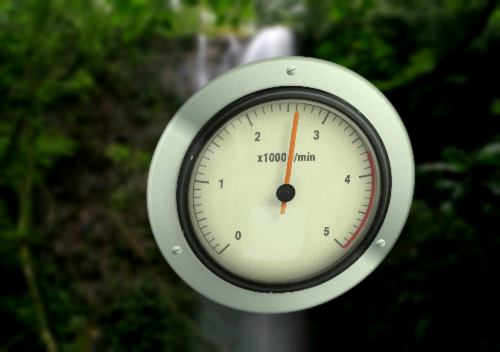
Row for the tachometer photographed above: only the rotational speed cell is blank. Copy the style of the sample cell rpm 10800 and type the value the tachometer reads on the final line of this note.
rpm 2600
